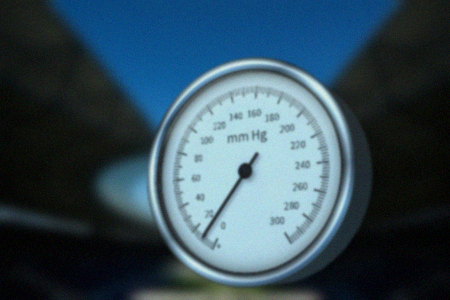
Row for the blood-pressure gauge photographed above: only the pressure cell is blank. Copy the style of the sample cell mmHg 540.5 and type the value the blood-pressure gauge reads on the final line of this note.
mmHg 10
